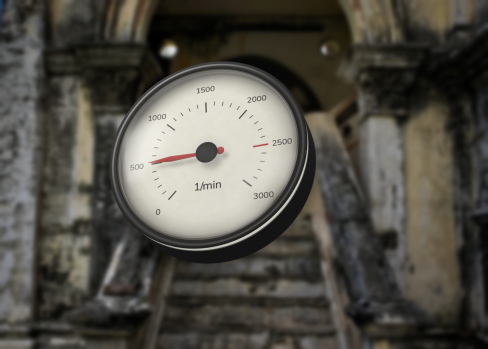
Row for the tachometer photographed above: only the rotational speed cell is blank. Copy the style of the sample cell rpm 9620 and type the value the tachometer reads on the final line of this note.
rpm 500
